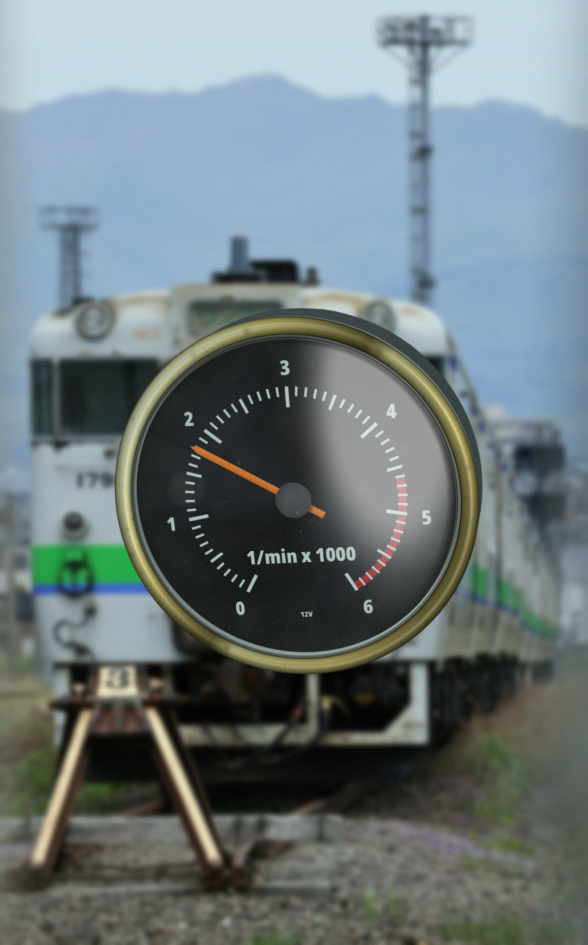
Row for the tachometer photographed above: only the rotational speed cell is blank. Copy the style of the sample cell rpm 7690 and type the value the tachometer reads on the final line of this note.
rpm 1800
